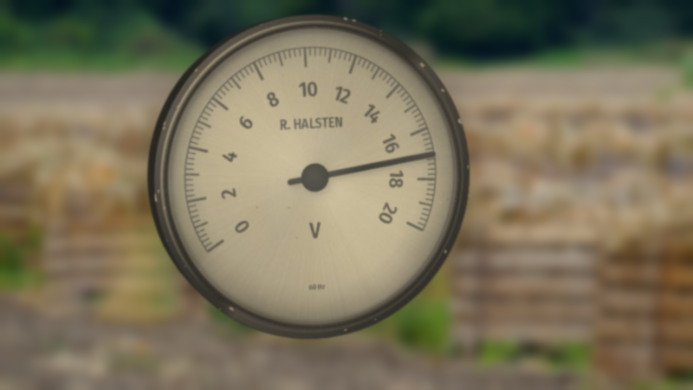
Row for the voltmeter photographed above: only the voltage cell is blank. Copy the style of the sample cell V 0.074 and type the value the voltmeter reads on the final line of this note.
V 17
